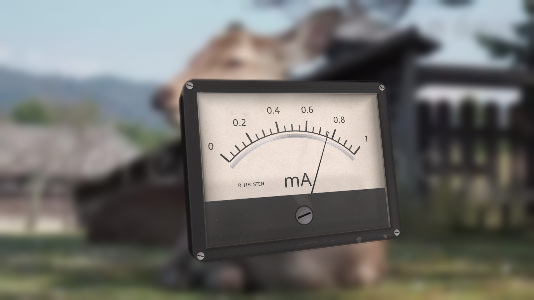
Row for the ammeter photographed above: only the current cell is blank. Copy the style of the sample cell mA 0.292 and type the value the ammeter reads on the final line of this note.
mA 0.75
